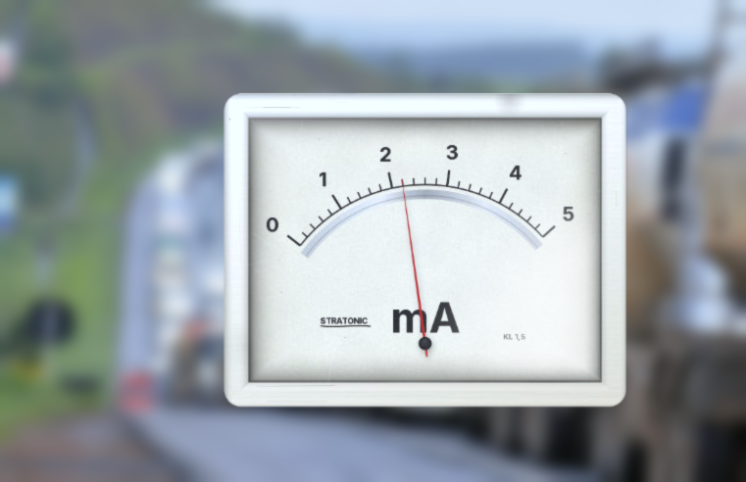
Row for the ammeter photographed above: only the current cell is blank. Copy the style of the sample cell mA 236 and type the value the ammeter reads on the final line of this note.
mA 2.2
